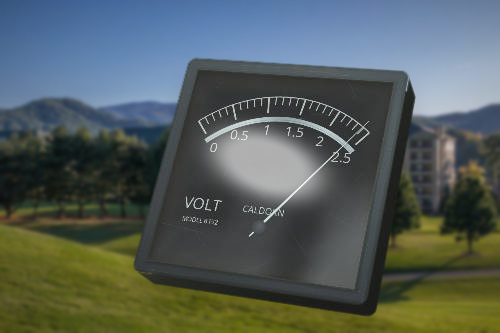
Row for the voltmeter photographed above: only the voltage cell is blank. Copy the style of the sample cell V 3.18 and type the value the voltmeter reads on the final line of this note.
V 2.4
